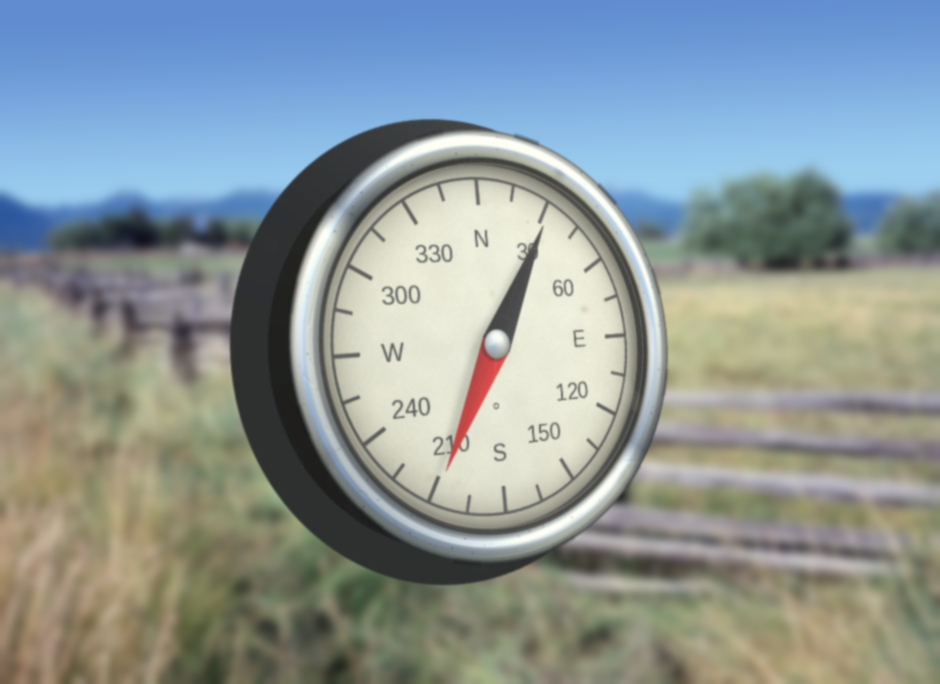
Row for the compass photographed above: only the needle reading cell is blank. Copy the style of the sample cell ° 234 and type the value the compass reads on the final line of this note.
° 210
